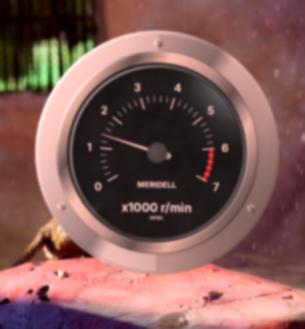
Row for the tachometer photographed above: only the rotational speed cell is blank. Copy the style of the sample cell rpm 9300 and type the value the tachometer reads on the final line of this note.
rpm 1400
